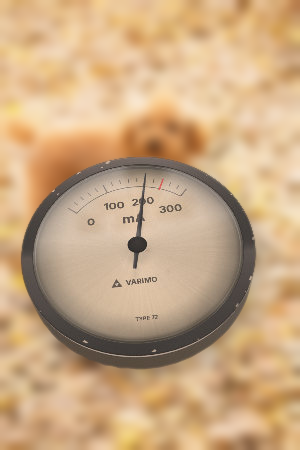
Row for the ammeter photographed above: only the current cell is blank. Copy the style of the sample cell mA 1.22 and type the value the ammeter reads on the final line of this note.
mA 200
